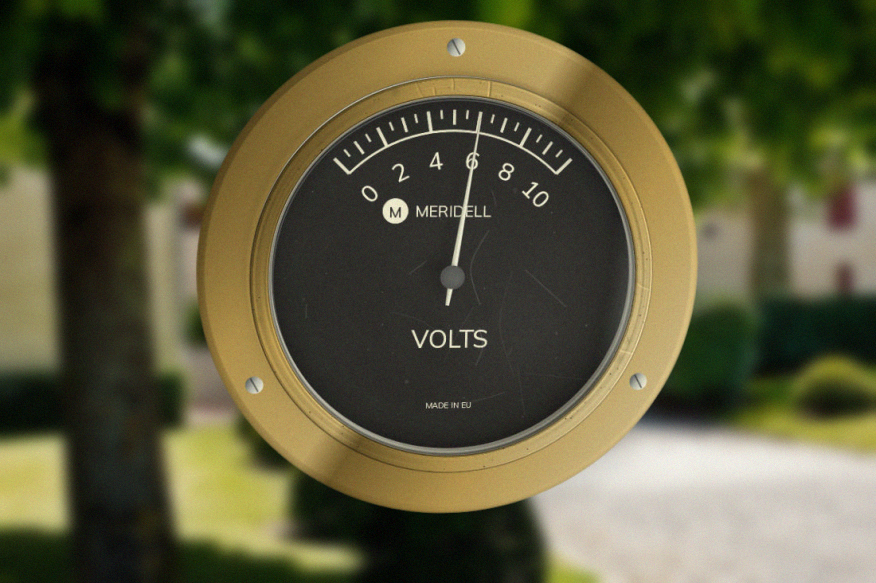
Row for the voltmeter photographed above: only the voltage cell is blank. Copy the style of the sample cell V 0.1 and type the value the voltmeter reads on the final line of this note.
V 6
